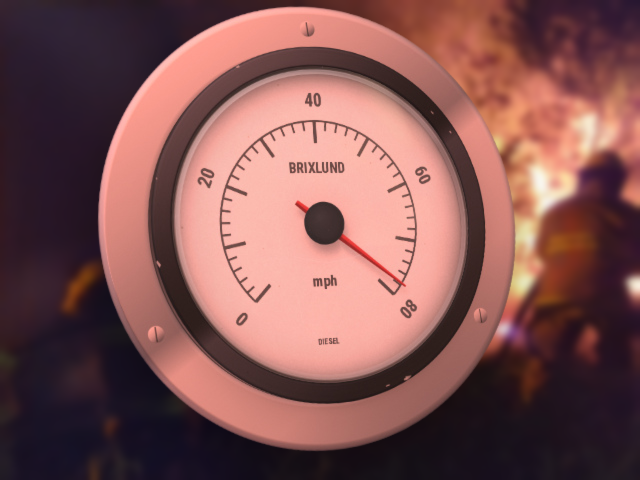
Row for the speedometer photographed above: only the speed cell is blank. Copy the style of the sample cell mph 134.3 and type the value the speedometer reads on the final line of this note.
mph 78
